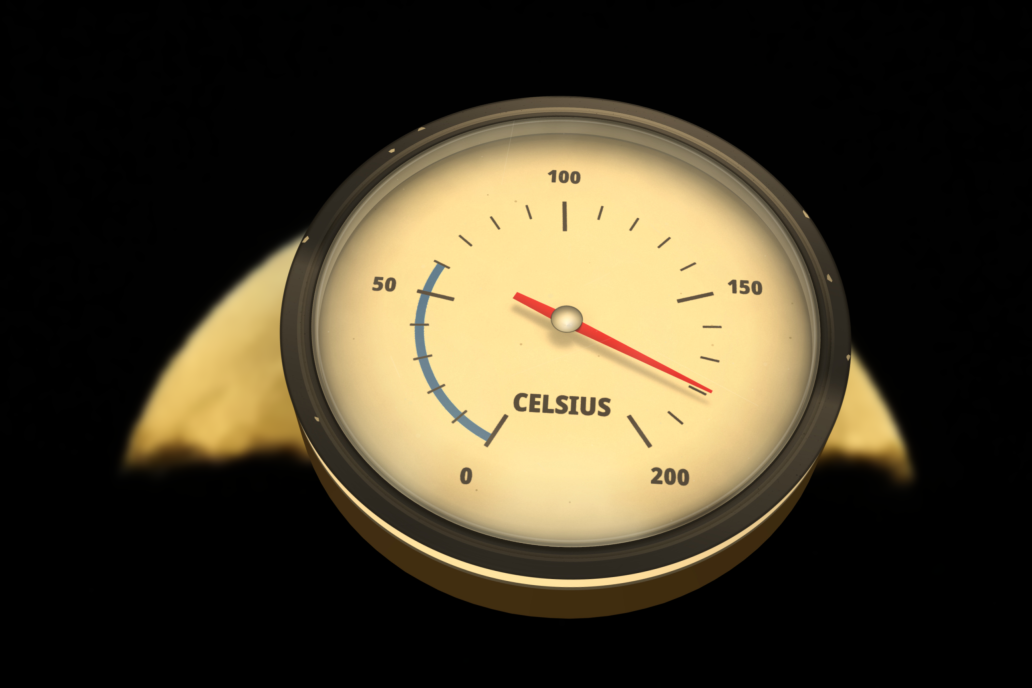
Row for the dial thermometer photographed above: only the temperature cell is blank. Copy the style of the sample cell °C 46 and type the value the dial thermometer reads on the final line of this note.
°C 180
